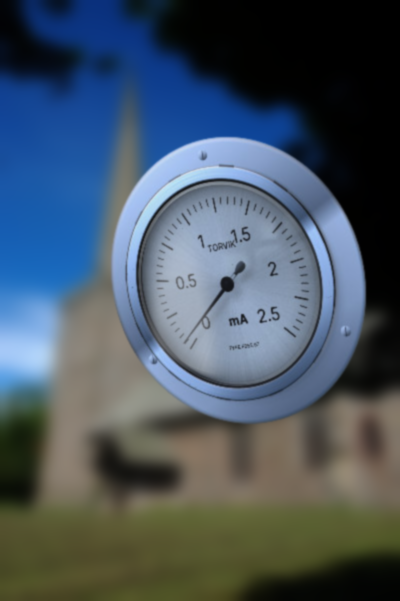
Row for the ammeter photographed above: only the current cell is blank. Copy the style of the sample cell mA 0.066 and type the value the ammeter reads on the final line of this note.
mA 0.05
